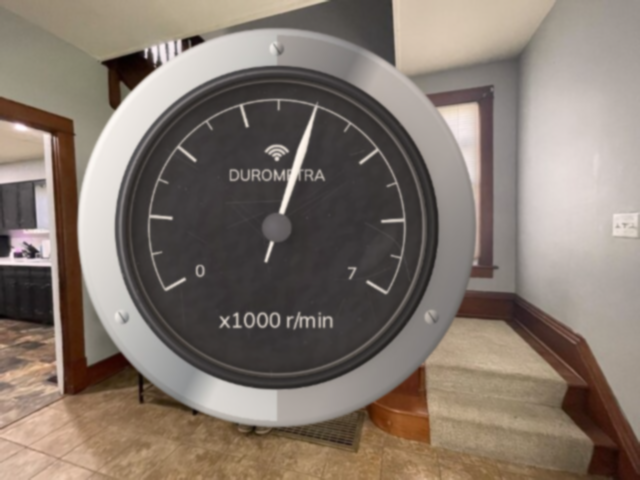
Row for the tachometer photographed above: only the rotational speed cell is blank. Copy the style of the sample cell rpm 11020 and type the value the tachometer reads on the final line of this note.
rpm 4000
